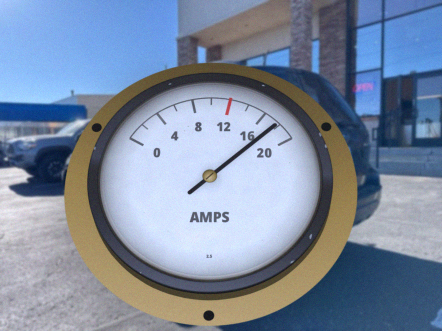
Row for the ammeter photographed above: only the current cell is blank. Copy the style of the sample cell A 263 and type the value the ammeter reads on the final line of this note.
A 18
